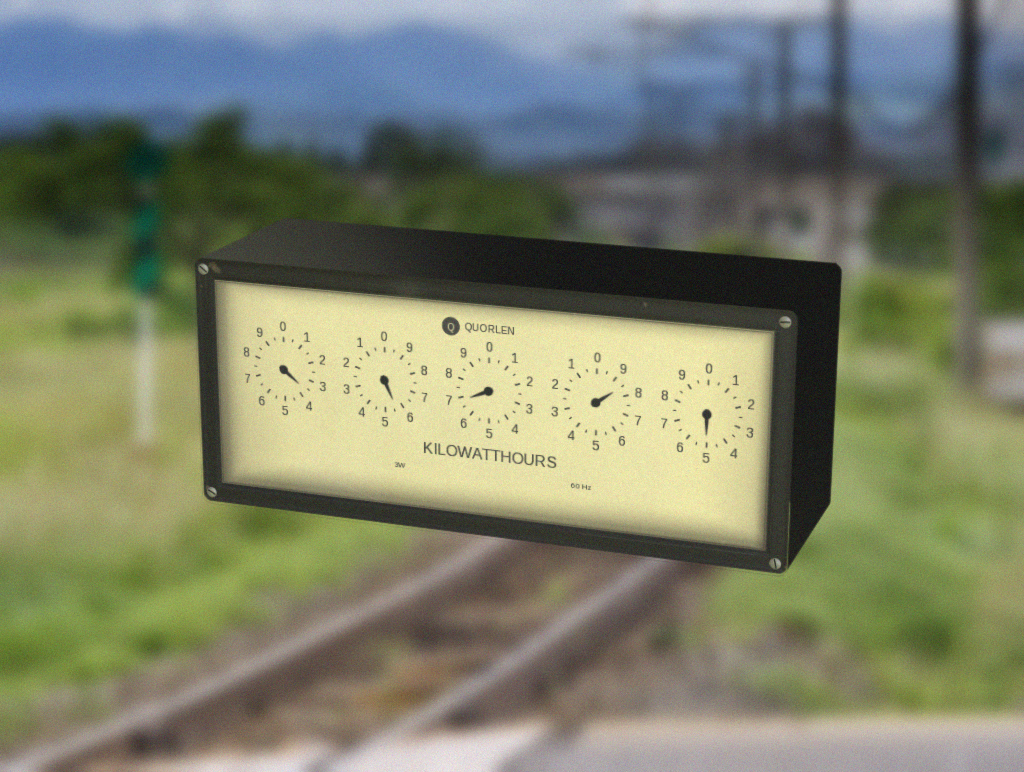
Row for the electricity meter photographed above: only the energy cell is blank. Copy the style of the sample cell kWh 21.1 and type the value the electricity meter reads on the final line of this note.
kWh 35685
